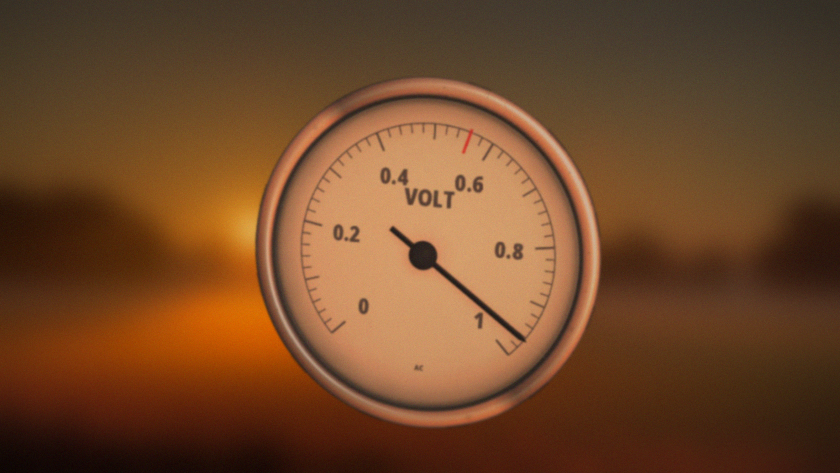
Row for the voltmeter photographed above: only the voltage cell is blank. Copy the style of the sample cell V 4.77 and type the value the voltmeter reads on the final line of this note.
V 0.96
